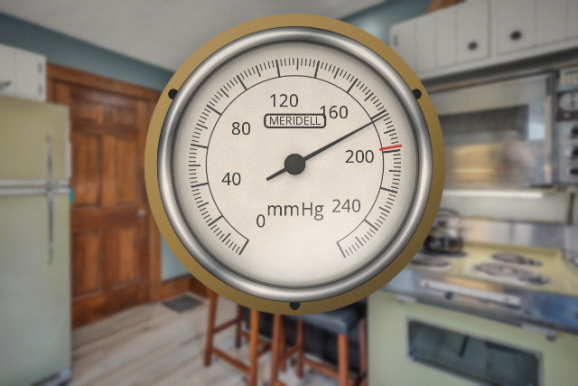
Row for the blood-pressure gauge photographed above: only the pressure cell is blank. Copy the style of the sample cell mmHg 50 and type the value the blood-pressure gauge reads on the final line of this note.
mmHg 182
